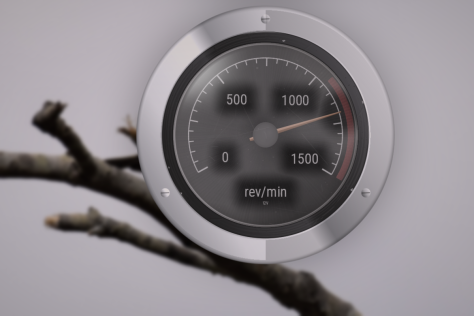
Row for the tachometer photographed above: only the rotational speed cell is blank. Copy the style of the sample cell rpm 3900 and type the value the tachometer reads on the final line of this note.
rpm 1200
